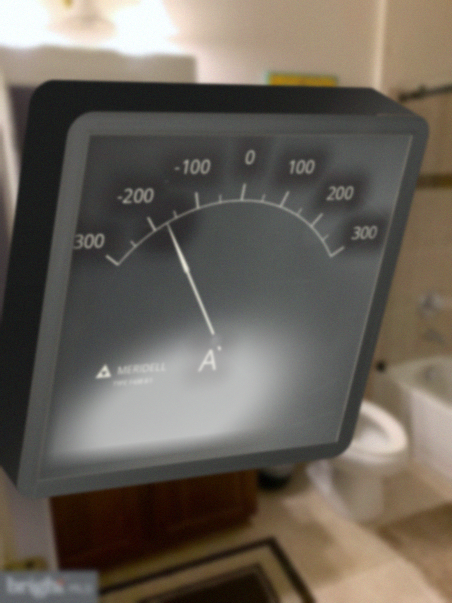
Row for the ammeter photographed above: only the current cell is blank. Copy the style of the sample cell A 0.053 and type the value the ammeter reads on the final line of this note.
A -175
